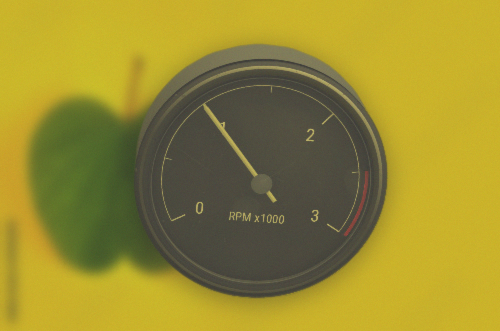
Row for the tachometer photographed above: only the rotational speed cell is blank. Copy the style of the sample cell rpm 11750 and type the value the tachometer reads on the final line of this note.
rpm 1000
